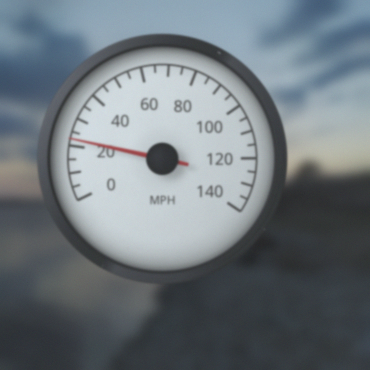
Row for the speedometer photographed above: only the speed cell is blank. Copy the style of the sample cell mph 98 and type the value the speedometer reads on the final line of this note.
mph 22.5
